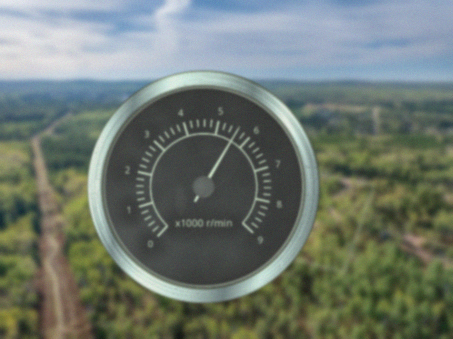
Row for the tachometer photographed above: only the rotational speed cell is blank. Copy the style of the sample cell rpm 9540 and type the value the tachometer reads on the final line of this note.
rpm 5600
